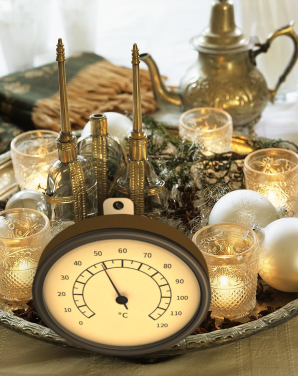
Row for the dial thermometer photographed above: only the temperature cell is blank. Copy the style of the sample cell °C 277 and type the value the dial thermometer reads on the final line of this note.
°C 50
